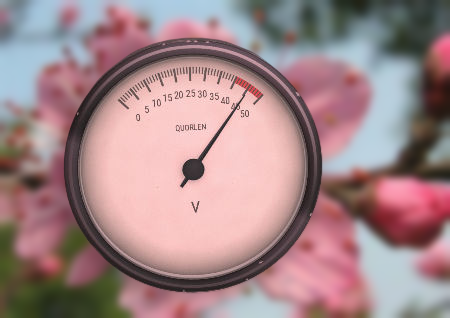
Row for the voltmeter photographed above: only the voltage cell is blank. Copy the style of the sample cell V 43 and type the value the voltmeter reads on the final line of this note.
V 45
